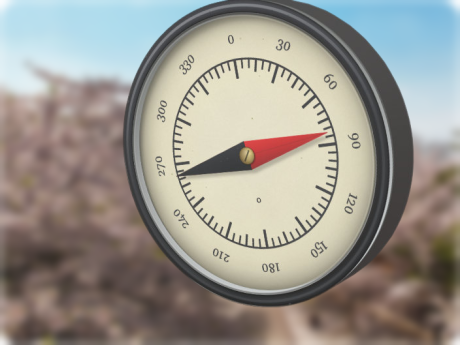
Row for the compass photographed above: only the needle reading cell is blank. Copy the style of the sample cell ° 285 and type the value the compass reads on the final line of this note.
° 82.5
